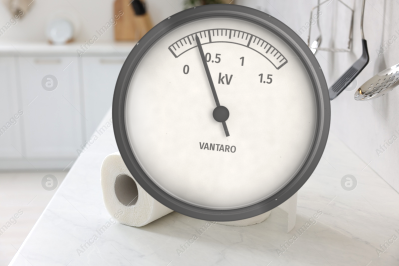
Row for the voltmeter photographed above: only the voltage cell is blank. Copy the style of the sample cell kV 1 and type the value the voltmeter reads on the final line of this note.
kV 0.35
